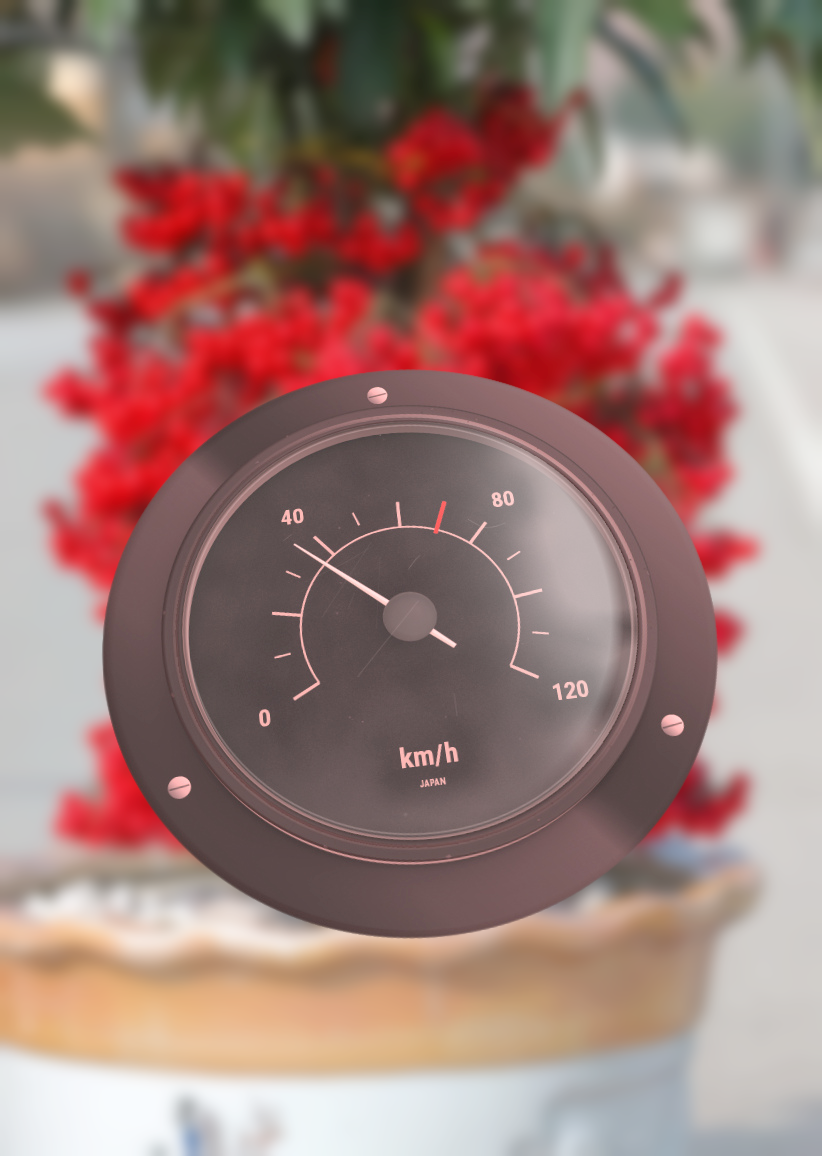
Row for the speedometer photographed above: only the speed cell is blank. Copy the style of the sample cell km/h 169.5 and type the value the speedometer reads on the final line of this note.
km/h 35
